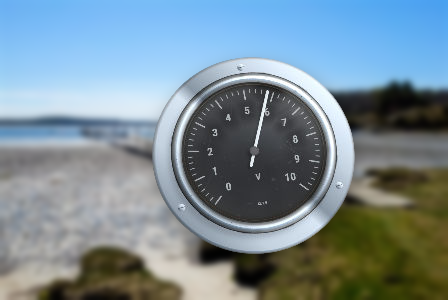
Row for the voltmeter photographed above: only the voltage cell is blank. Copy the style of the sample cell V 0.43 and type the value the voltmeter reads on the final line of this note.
V 5.8
